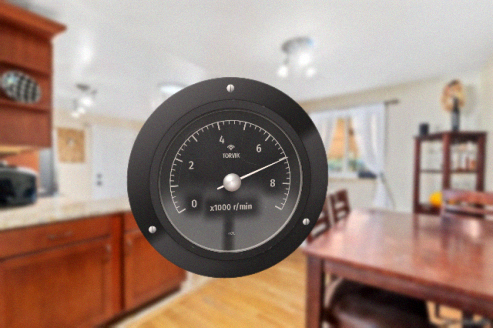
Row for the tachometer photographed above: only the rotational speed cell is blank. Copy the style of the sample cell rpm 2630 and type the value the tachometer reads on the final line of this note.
rpm 7000
